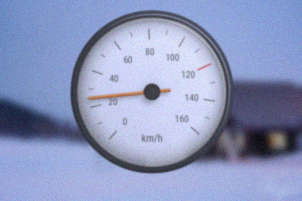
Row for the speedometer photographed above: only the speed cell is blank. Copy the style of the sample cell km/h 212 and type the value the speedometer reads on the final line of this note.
km/h 25
